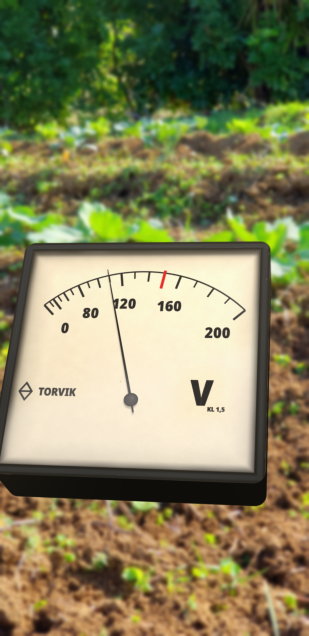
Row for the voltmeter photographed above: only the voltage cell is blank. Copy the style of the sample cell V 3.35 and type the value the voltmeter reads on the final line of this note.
V 110
